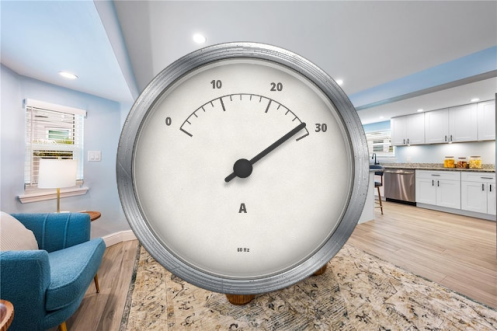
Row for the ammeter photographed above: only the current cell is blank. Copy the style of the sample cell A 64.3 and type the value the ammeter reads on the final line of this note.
A 28
